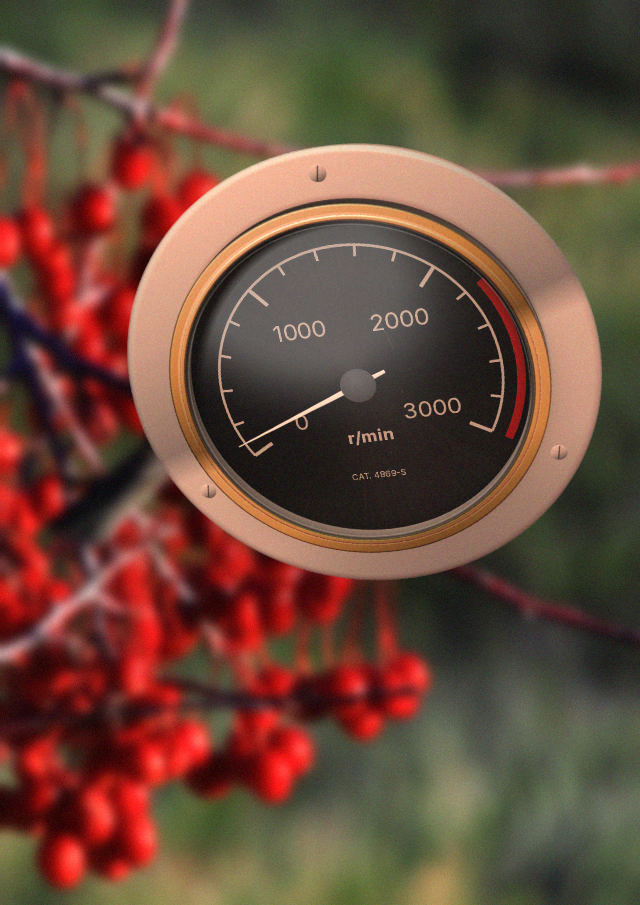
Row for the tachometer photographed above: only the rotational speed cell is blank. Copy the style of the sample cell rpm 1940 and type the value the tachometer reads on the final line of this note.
rpm 100
